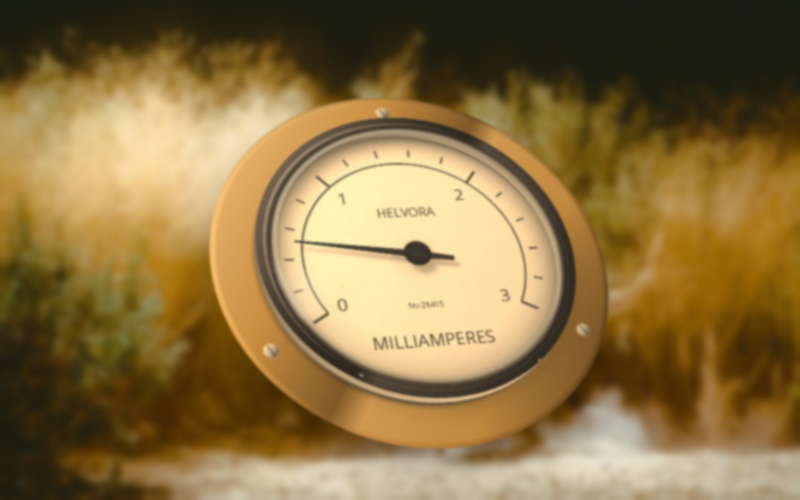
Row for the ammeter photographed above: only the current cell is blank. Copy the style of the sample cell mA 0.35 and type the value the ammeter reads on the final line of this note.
mA 0.5
